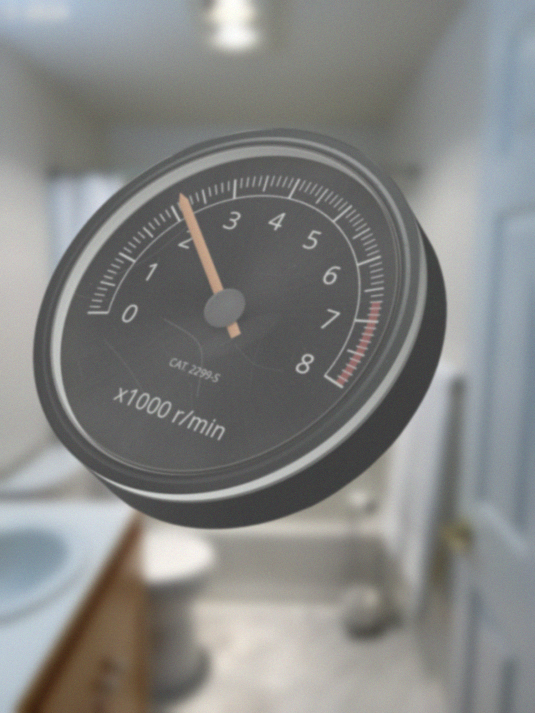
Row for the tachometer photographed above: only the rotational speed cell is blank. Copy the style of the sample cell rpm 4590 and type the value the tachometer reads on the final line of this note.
rpm 2200
